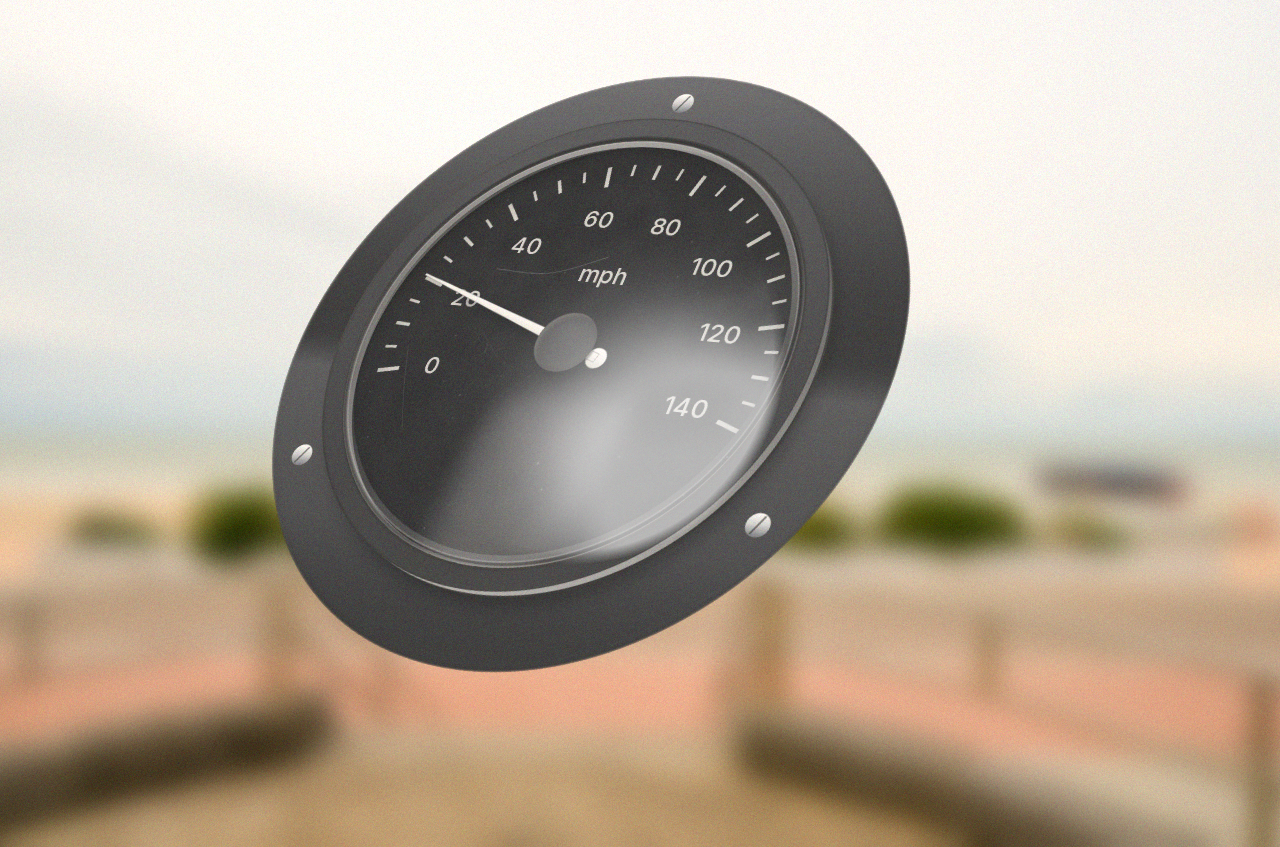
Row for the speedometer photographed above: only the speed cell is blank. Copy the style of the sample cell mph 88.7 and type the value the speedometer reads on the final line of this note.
mph 20
